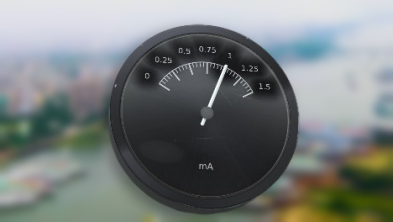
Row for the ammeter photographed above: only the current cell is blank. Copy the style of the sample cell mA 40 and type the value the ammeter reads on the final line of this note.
mA 1
